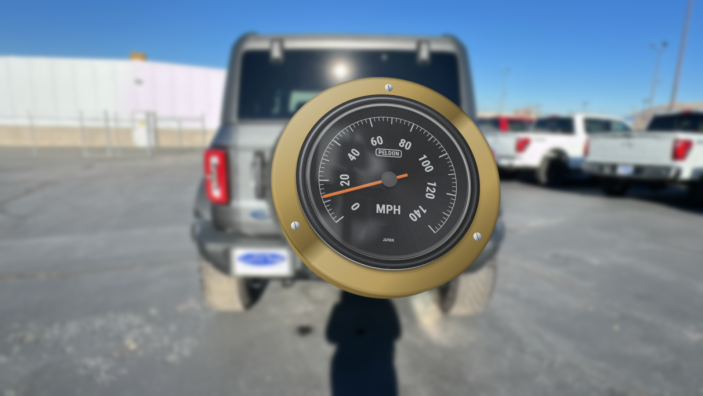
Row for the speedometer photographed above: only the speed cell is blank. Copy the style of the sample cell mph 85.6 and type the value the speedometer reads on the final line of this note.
mph 12
